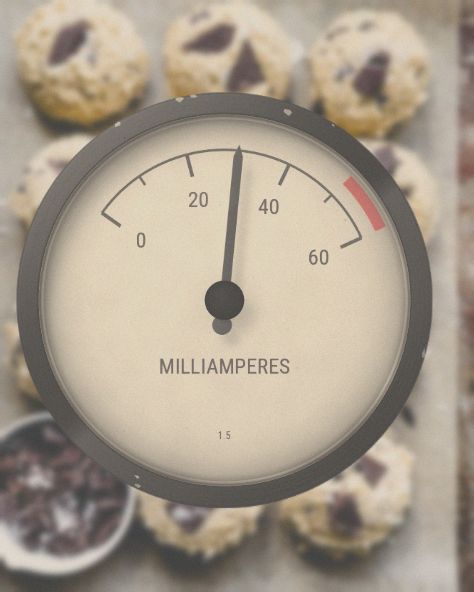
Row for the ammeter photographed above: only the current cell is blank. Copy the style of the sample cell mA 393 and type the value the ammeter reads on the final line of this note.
mA 30
